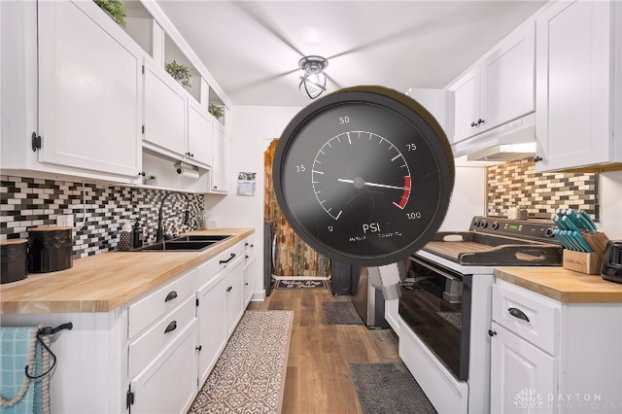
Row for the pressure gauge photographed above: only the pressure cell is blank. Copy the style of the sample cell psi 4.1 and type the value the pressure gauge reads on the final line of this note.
psi 90
